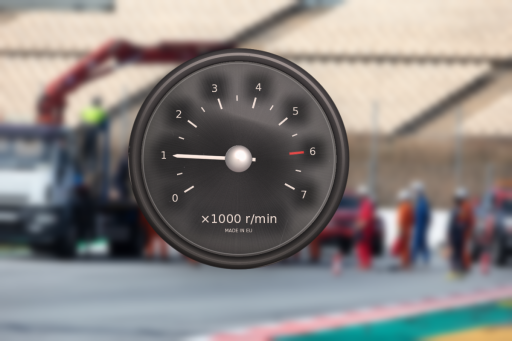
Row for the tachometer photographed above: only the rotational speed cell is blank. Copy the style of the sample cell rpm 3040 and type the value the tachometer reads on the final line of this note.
rpm 1000
